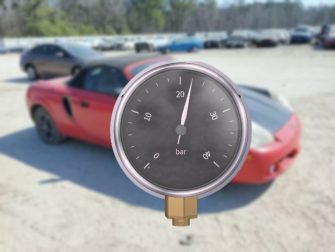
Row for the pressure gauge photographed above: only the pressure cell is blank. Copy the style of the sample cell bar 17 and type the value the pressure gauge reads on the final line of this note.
bar 22
